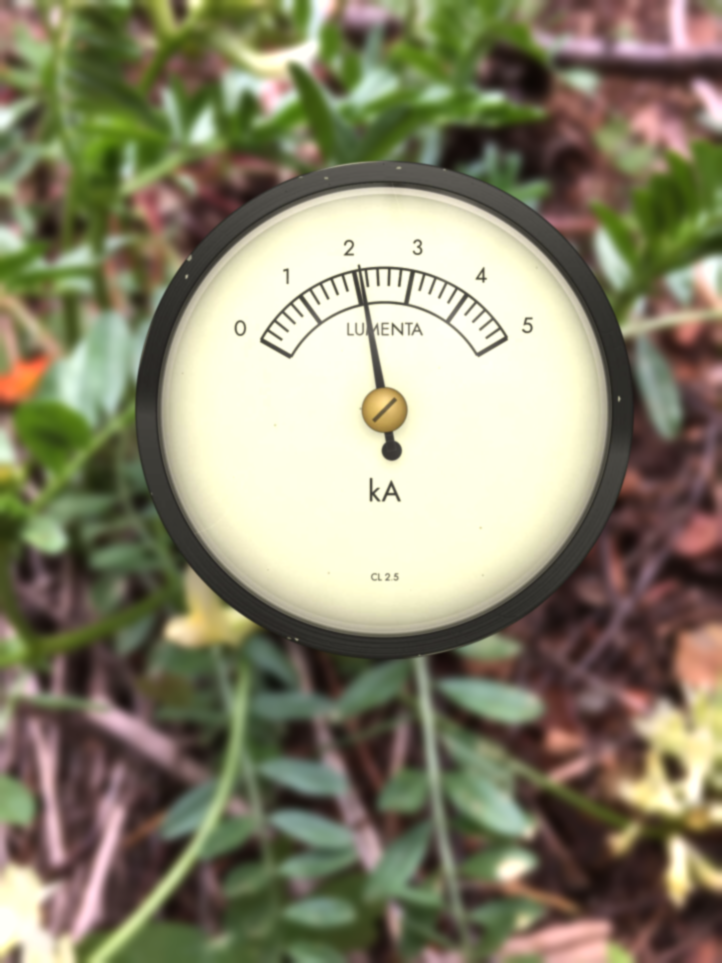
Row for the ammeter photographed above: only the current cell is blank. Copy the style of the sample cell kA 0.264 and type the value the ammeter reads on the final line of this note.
kA 2.1
